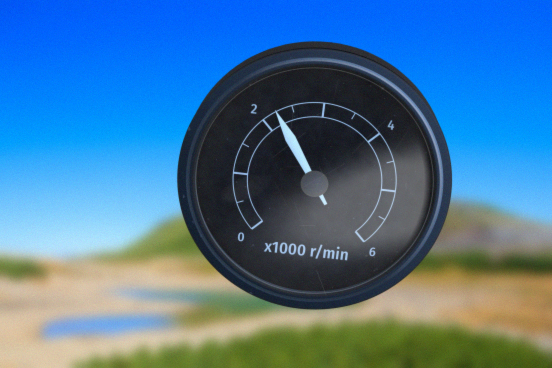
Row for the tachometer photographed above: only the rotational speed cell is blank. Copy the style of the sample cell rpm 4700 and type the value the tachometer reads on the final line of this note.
rpm 2250
